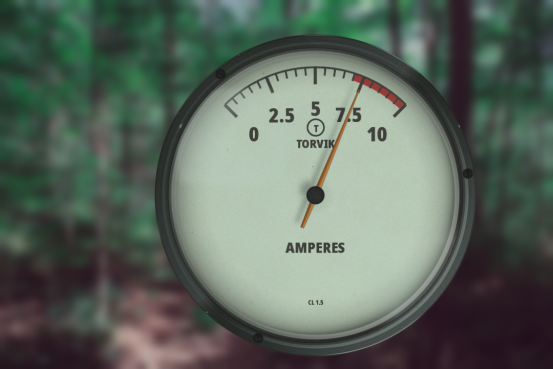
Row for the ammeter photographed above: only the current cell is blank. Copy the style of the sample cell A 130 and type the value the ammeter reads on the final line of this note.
A 7.5
